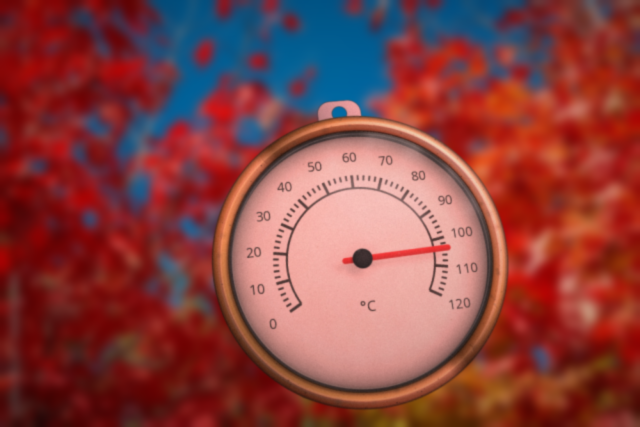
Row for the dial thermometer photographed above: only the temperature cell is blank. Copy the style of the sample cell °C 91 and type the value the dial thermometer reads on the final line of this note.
°C 104
